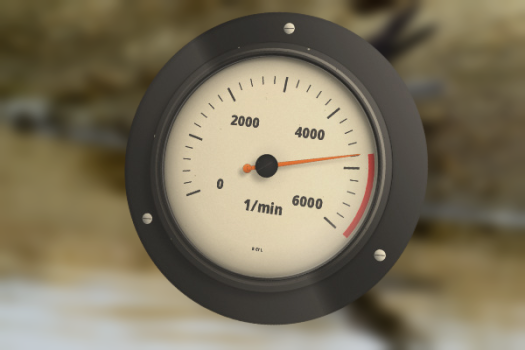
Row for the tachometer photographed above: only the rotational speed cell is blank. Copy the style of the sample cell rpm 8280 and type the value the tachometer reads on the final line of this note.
rpm 4800
